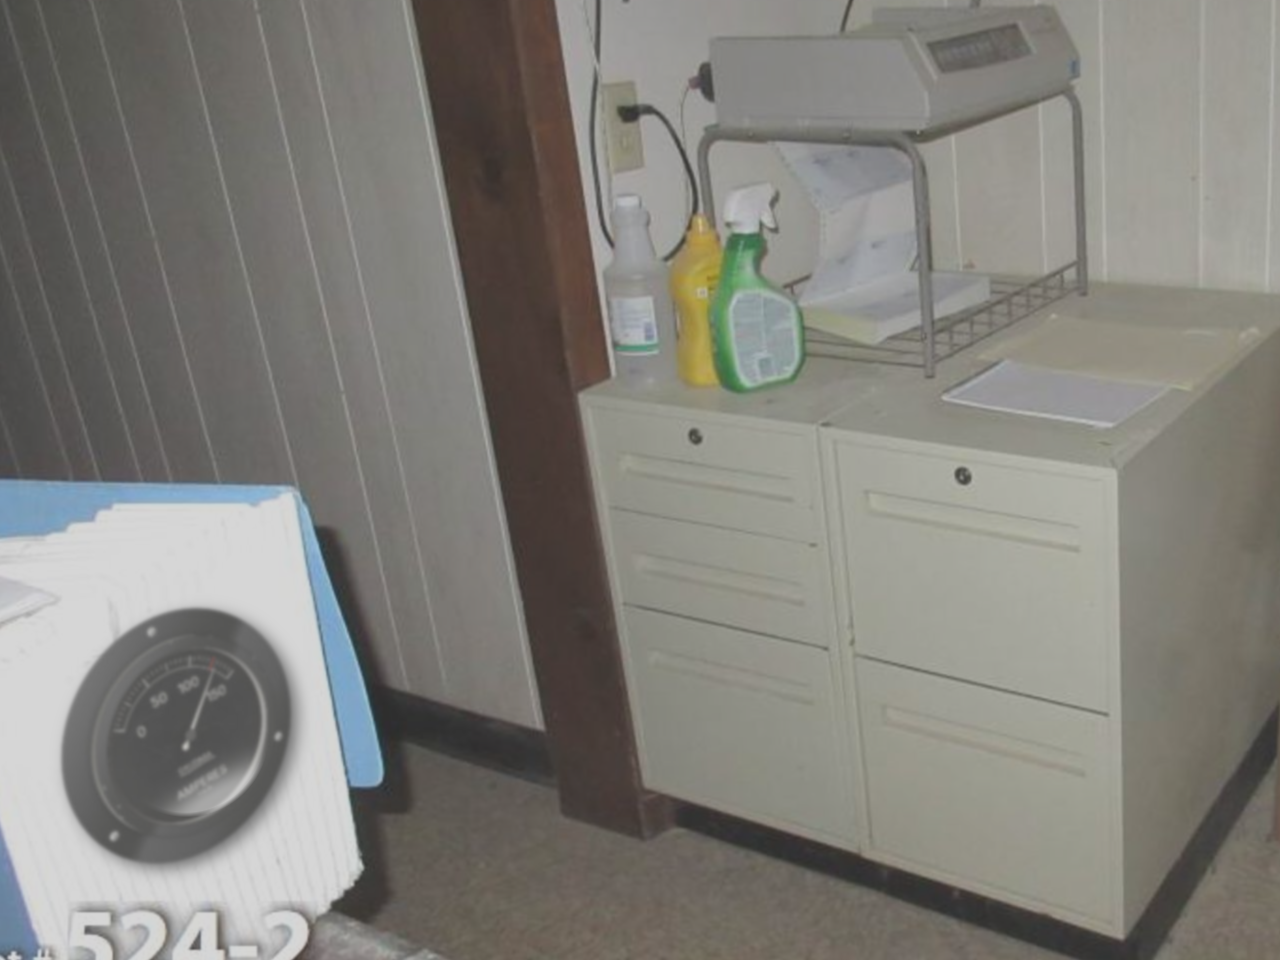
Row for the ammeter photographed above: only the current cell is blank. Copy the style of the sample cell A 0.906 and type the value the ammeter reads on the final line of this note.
A 125
